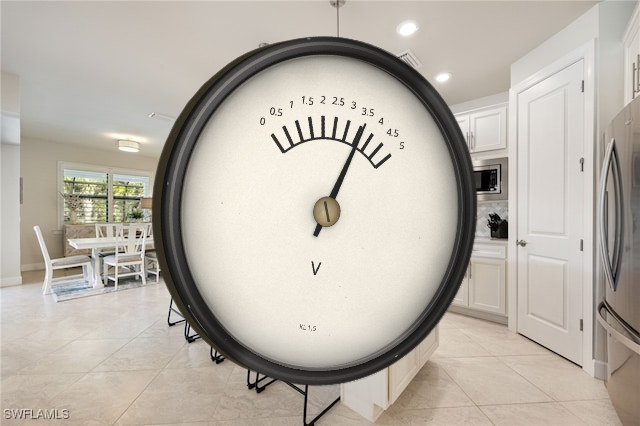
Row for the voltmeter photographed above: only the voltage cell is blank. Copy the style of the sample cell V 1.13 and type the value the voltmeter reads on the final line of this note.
V 3.5
